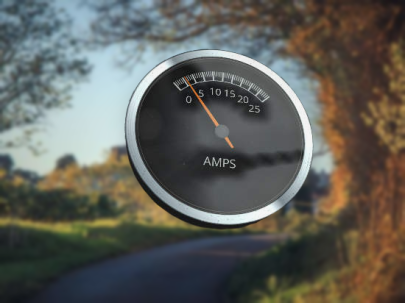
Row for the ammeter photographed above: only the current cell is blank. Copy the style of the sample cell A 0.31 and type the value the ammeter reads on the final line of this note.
A 2.5
